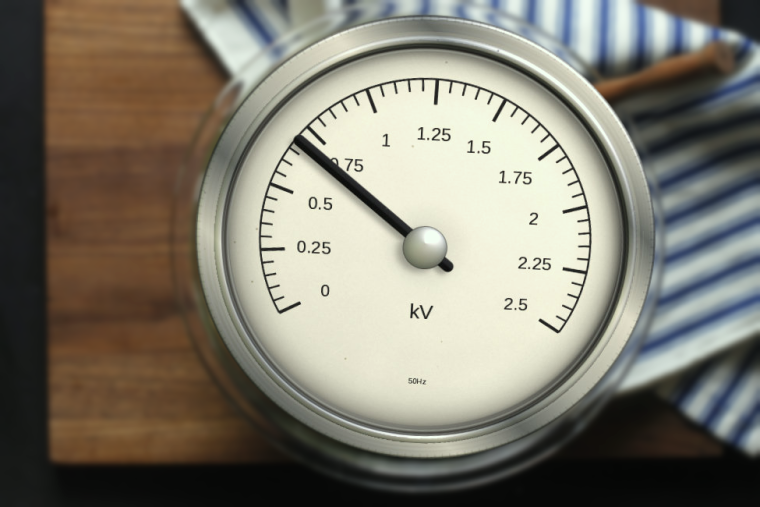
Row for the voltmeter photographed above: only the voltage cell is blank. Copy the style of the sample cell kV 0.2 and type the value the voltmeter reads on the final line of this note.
kV 0.7
